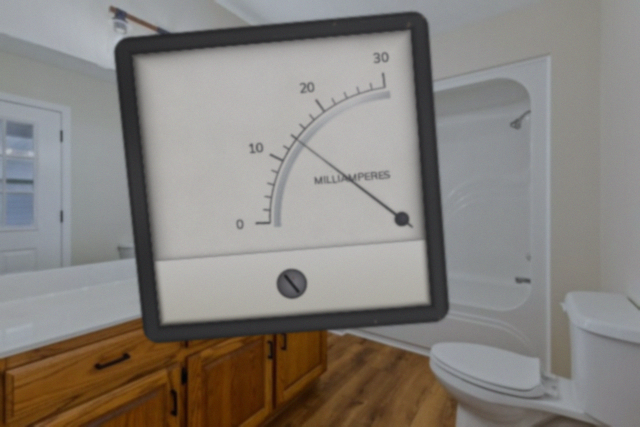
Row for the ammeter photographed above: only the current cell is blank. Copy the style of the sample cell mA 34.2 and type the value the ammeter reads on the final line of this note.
mA 14
